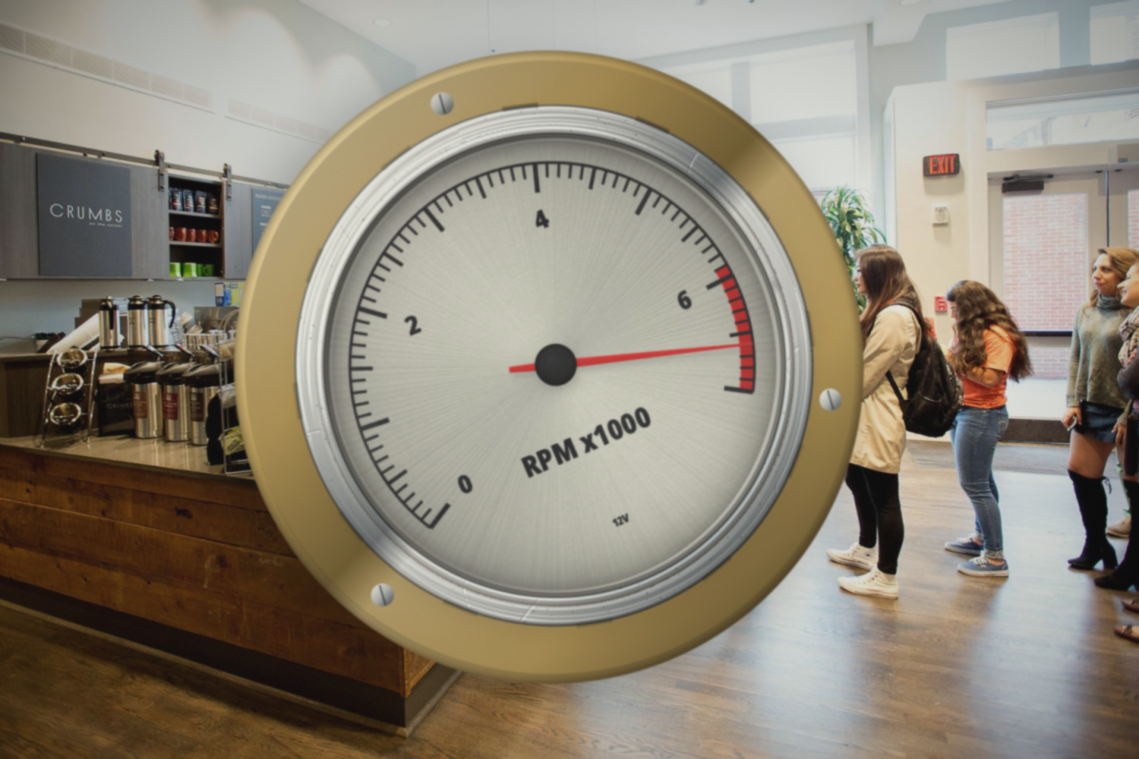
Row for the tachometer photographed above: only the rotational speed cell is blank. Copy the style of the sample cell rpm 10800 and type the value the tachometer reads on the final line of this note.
rpm 6600
